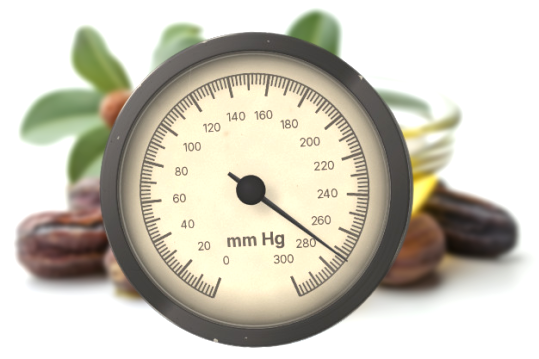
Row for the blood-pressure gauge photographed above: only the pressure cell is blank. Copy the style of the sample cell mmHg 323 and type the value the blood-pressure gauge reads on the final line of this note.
mmHg 272
